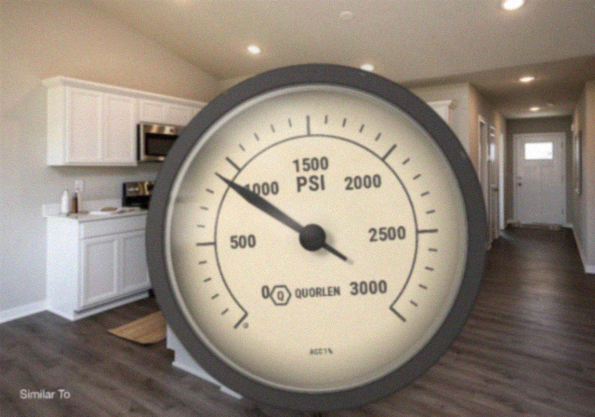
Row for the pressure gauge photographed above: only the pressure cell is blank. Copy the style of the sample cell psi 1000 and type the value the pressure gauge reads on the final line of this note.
psi 900
